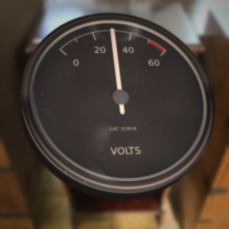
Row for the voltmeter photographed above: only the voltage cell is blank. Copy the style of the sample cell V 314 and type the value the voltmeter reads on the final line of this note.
V 30
